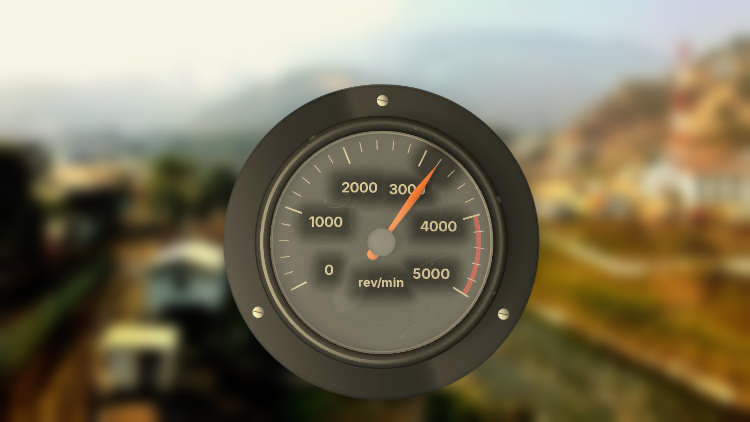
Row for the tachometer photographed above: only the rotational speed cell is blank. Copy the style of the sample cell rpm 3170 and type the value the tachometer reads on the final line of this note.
rpm 3200
